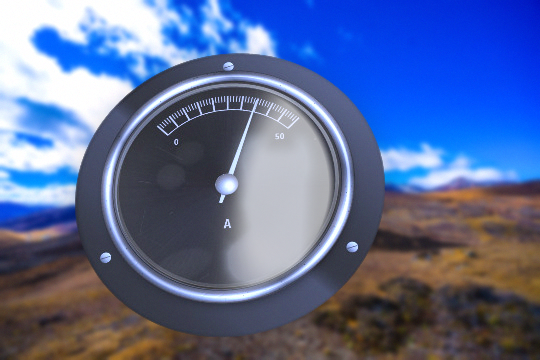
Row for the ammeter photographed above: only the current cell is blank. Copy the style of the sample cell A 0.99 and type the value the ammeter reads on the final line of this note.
A 35
